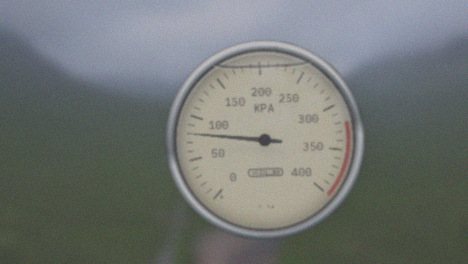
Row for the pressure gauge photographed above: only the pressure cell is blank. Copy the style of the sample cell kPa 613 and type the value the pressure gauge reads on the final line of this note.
kPa 80
